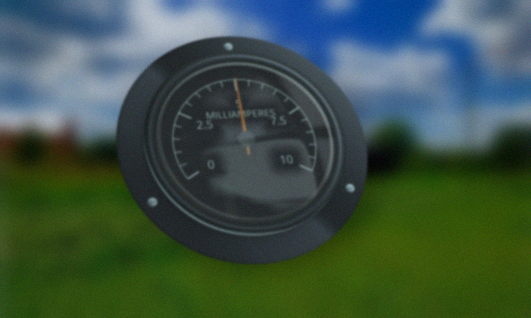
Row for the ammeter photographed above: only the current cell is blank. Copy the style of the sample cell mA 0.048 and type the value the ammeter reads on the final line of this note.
mA 5
